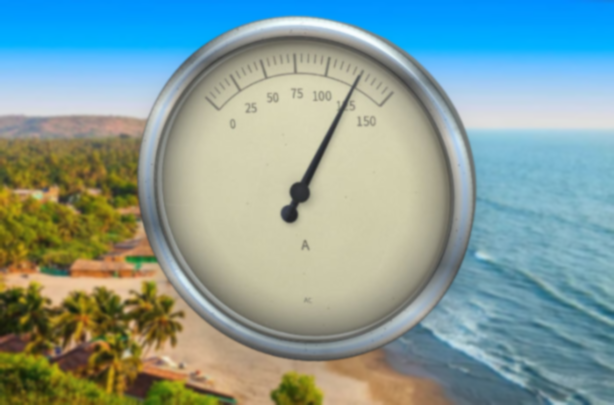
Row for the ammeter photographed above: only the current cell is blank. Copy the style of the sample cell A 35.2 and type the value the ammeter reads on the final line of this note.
A 125
